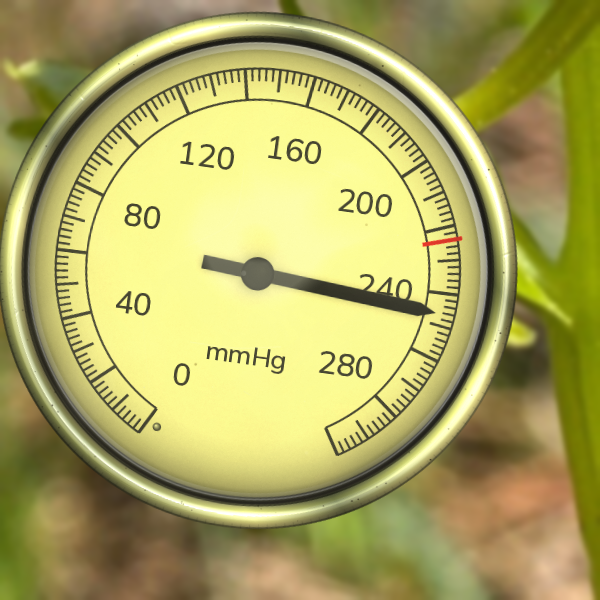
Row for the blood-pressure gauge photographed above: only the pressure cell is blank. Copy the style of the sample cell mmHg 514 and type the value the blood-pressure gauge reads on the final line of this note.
mmHg 246
